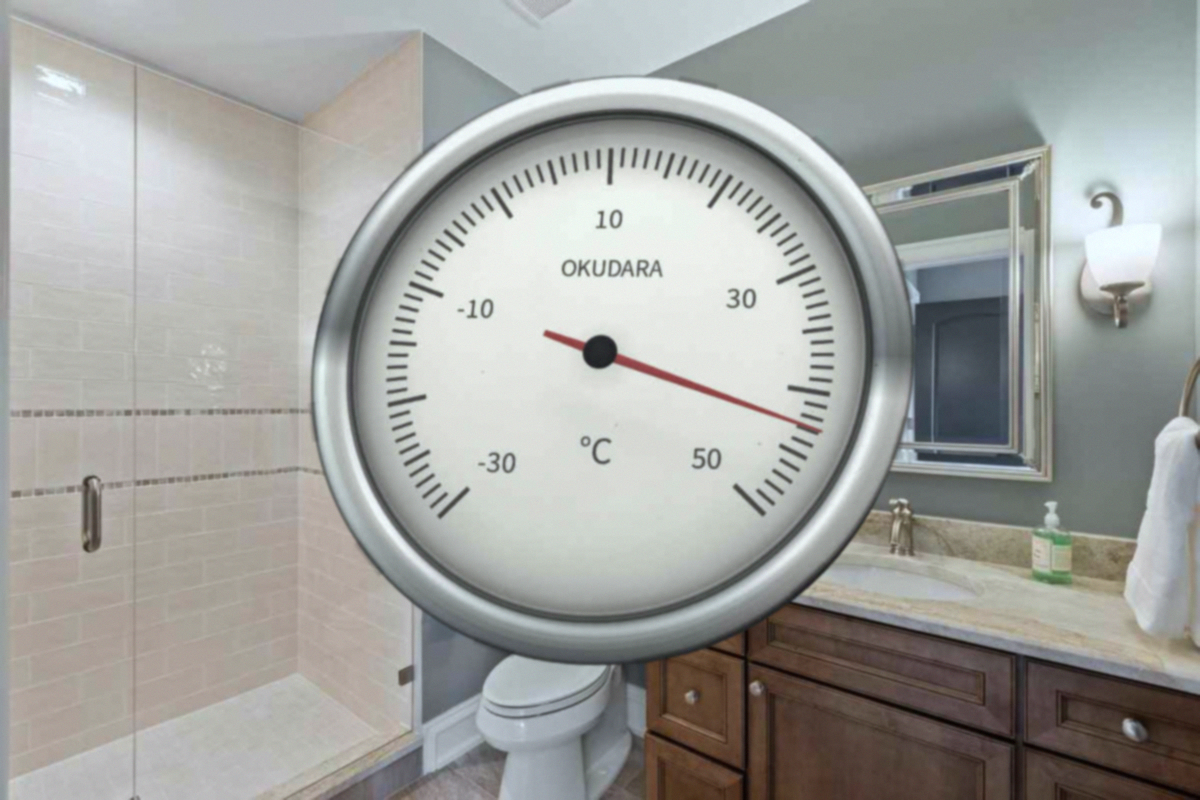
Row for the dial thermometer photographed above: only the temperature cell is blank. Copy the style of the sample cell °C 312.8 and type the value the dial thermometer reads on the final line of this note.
°C 43
